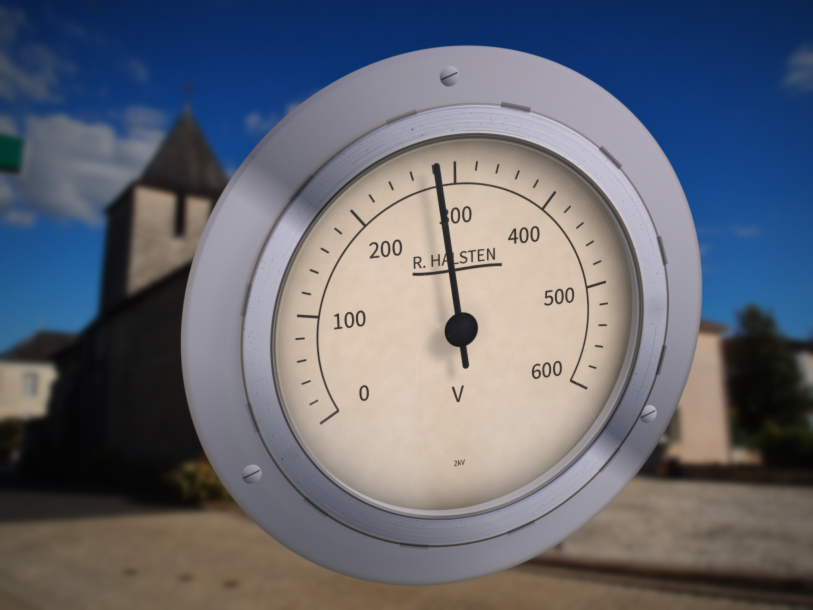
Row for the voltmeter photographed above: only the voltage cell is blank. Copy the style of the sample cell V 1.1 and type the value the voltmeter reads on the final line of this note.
V 280
